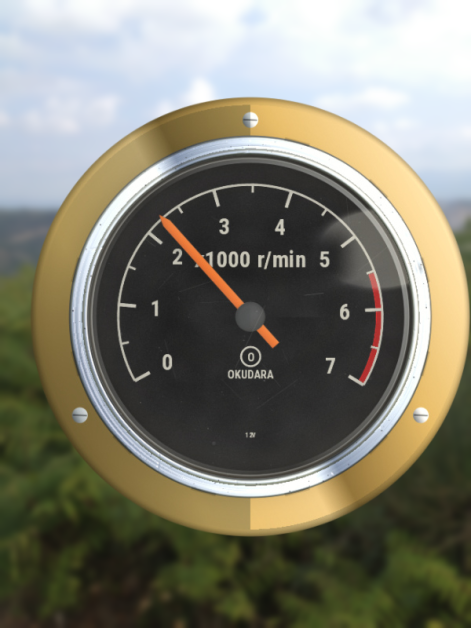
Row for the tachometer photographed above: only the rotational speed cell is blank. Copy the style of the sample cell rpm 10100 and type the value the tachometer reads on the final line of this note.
rpm 2250
